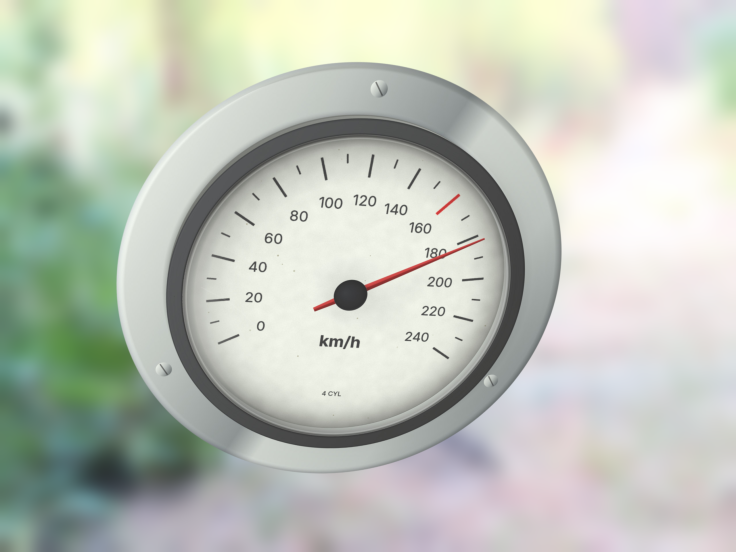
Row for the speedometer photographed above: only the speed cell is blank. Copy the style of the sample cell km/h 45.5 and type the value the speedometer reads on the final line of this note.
km/h 180
